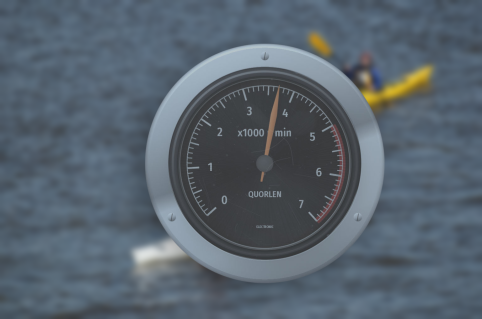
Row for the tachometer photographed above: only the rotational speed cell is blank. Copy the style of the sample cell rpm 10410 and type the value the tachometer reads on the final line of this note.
rpm 3700
